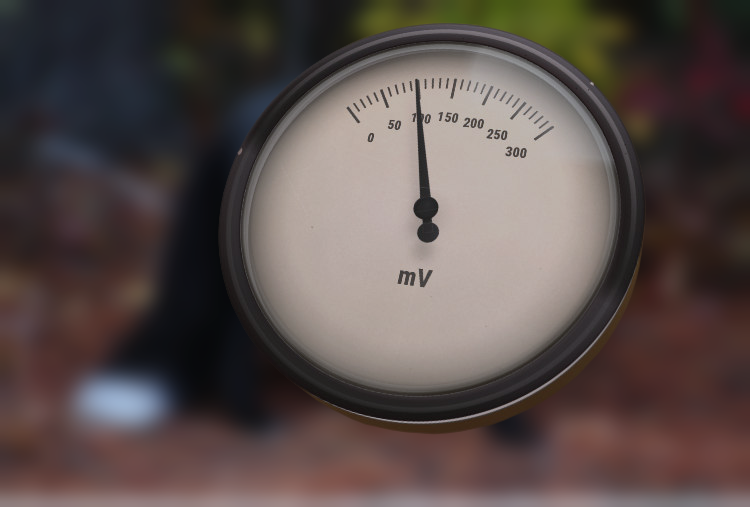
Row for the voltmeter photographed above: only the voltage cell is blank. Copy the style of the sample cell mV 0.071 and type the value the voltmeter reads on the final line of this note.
mV 100
